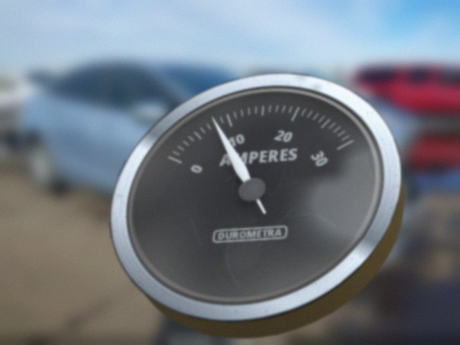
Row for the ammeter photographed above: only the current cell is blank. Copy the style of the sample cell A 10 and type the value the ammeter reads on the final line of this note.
A 8
